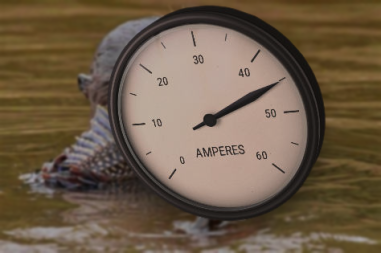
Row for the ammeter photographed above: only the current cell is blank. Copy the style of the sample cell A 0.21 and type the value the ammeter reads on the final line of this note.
A 45
